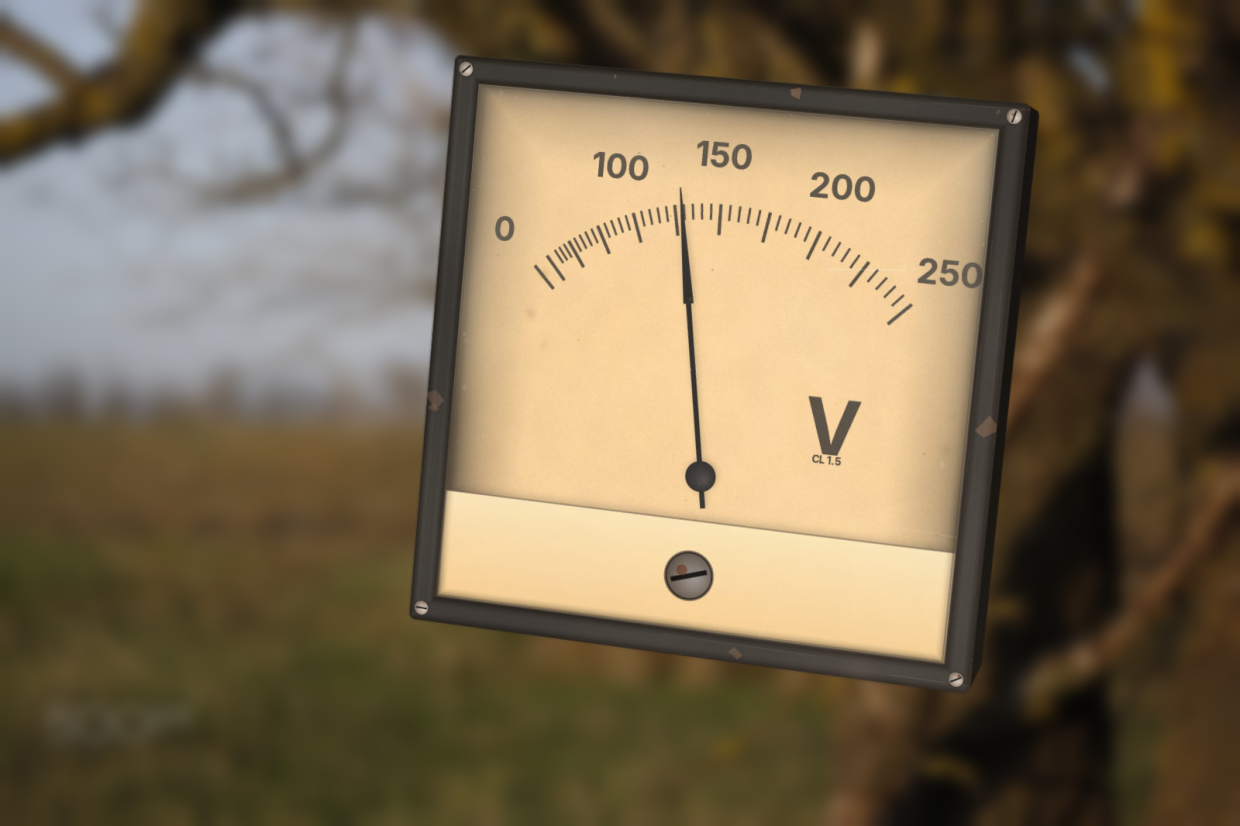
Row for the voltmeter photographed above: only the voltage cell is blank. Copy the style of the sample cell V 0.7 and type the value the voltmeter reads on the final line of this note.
V 130
